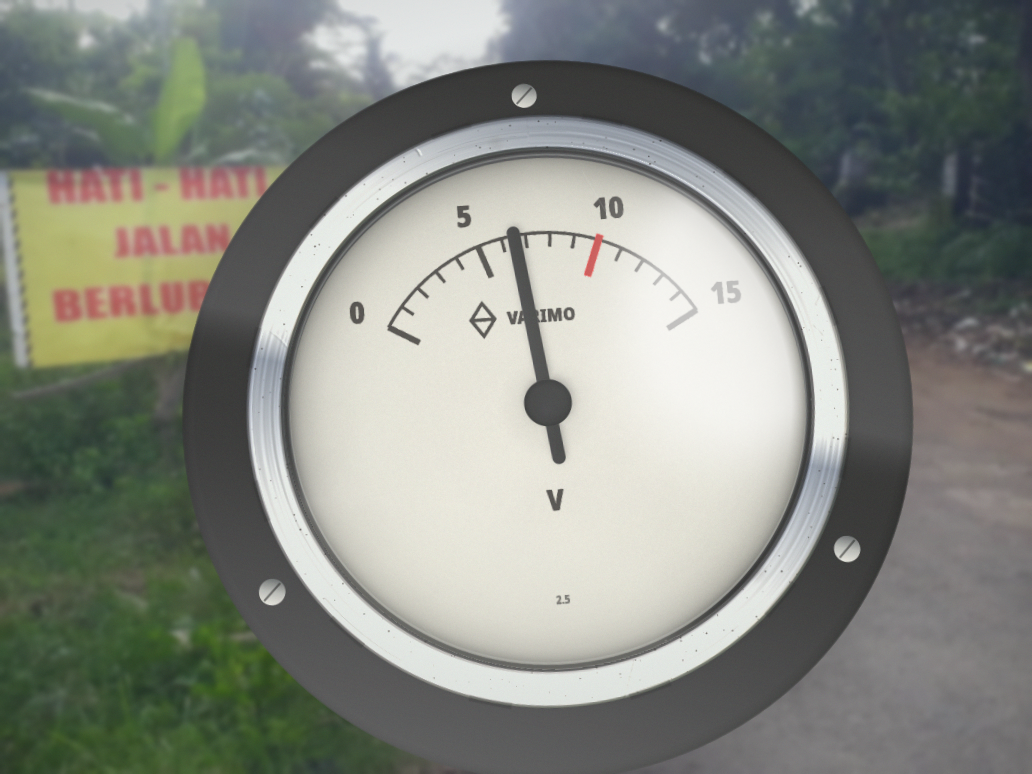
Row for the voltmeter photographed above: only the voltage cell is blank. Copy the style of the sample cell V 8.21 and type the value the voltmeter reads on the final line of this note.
V 6.5
